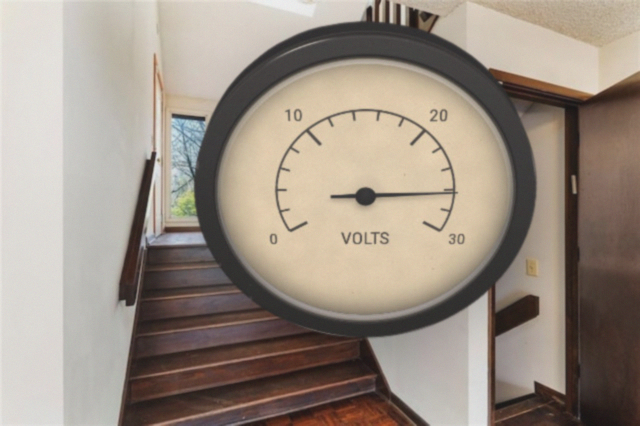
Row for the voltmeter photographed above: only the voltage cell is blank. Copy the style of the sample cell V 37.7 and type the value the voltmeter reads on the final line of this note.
V 26
